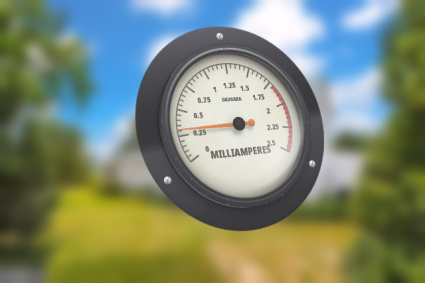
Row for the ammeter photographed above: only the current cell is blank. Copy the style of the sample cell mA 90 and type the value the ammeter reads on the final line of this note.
mA 0.3
